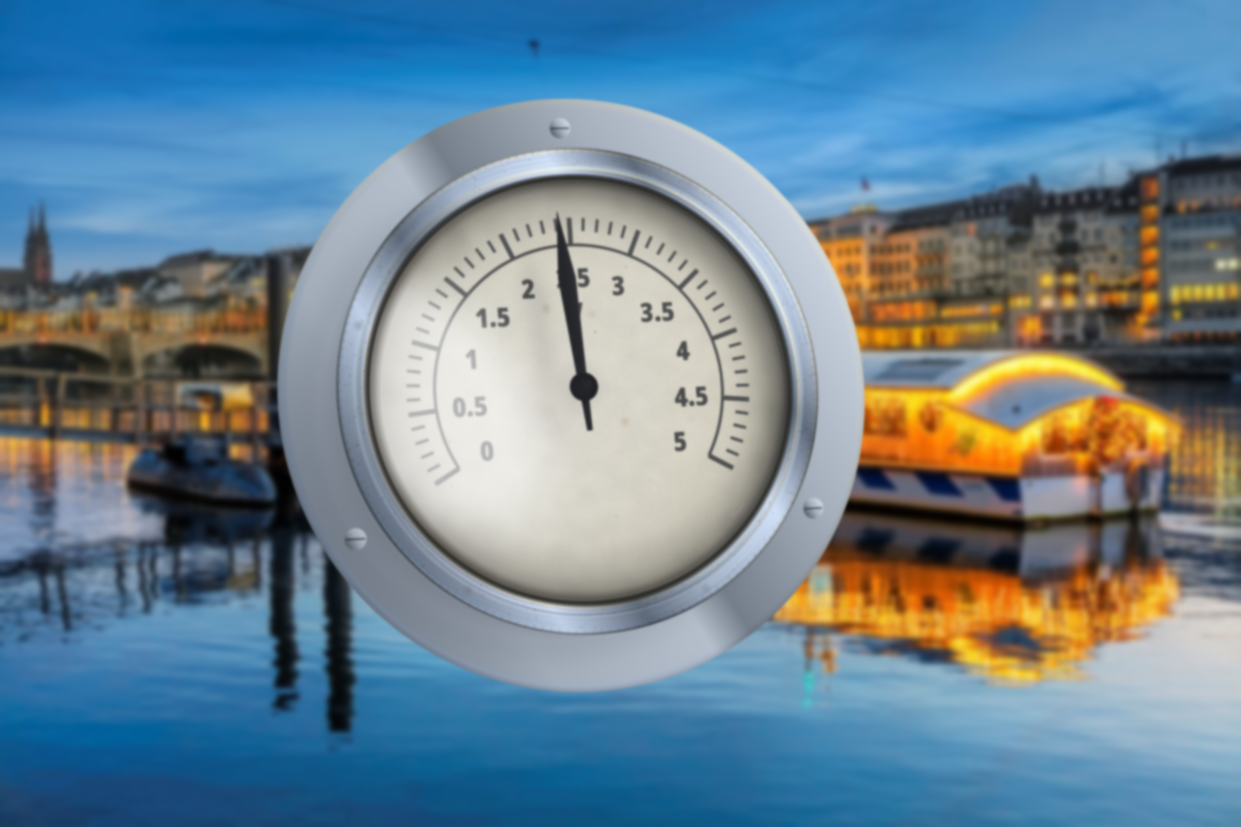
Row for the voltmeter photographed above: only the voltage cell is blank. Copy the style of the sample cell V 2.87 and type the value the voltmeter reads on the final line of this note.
V 2.4
